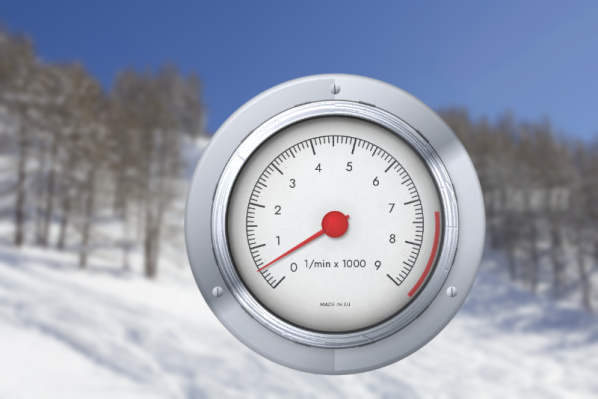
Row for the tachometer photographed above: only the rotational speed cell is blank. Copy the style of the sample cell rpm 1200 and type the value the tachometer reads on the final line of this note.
rpm 500
